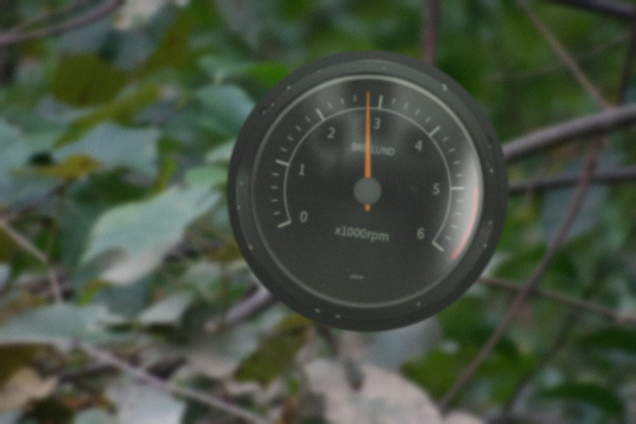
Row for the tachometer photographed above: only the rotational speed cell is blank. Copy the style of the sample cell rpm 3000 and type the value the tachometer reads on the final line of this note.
rpm 2800
